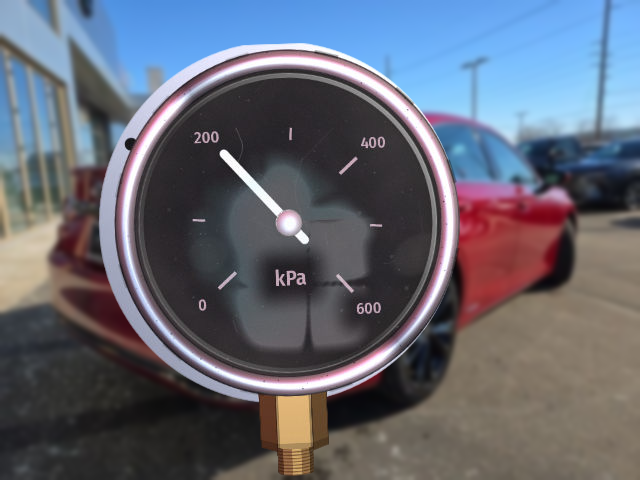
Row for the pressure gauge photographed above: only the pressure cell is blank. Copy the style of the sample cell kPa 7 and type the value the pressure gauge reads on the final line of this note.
kPa 200
